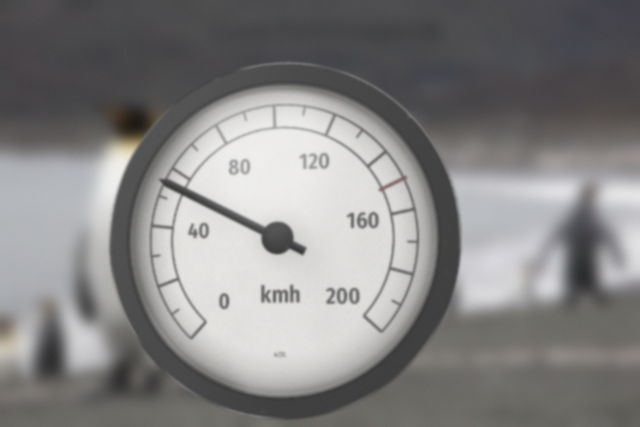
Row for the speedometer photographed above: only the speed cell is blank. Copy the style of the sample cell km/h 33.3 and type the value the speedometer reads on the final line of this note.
km/h 55
